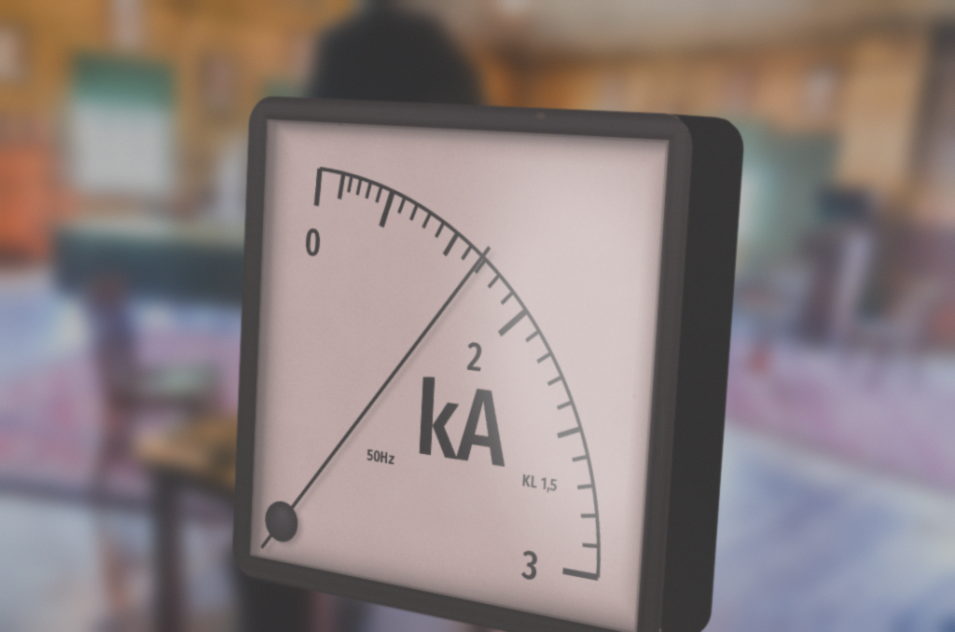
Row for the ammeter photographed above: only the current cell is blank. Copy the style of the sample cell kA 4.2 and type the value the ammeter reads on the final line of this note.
kA 1.7
